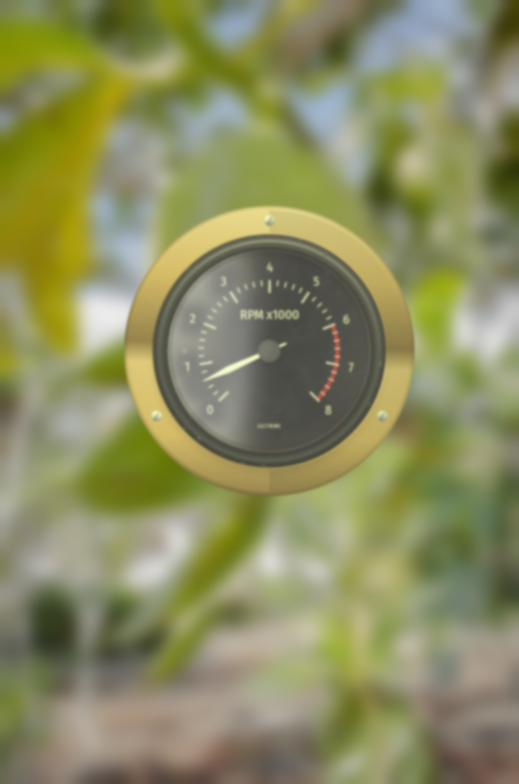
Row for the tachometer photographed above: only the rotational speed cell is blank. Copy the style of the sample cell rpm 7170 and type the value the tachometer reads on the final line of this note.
rpm 600
